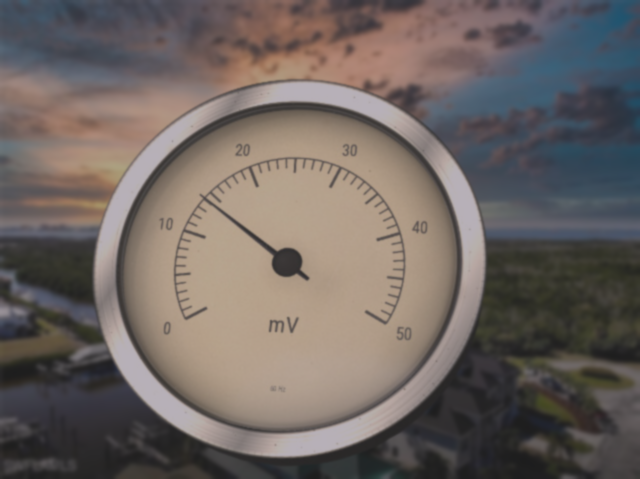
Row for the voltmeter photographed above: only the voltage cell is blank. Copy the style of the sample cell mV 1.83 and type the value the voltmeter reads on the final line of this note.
mV 14
